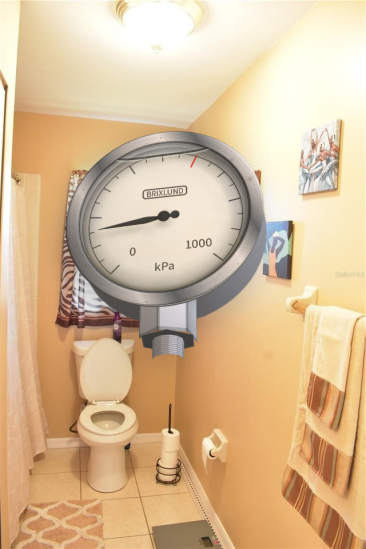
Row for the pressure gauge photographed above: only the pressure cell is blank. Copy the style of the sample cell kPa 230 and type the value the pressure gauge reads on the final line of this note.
kPa 150
